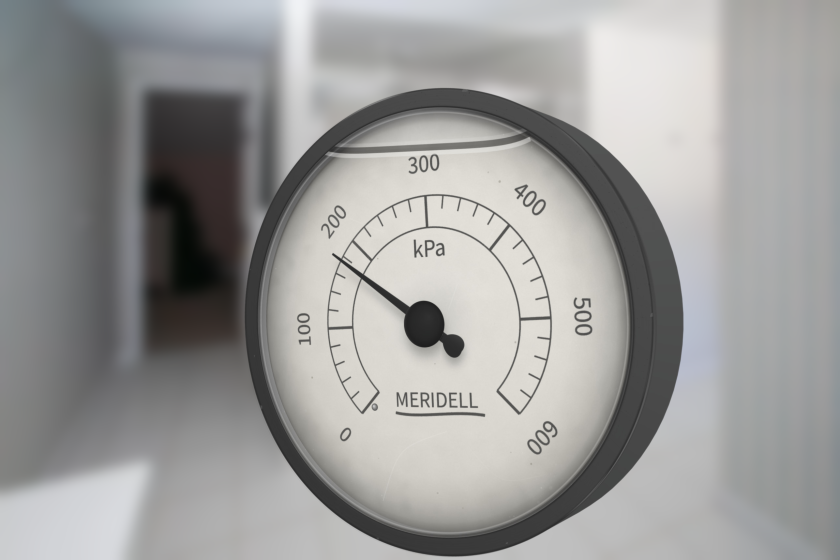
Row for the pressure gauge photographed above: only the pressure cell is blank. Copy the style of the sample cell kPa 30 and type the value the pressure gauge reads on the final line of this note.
kPa 180
